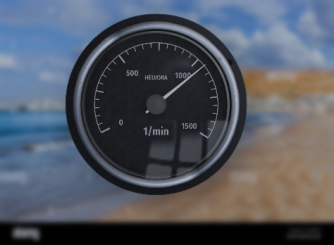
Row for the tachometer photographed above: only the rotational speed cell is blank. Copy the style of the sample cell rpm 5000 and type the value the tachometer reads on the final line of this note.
rpm 1050
